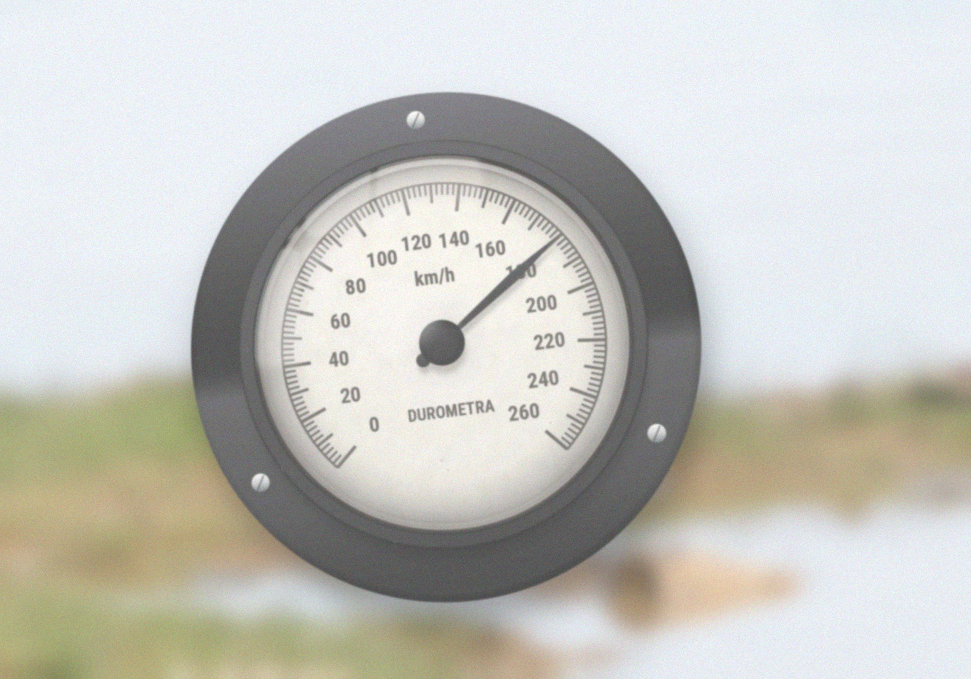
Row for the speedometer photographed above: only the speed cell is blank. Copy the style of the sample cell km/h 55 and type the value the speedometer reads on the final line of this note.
km/h 180
